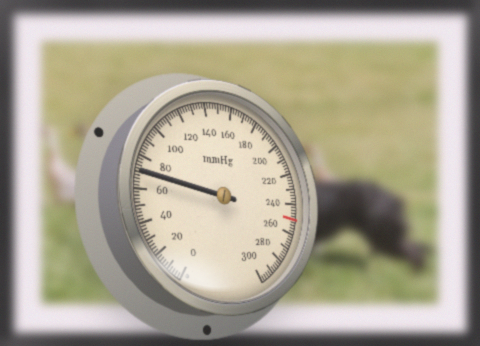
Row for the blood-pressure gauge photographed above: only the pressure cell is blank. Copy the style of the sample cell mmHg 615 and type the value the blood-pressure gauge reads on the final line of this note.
mmHg 70
